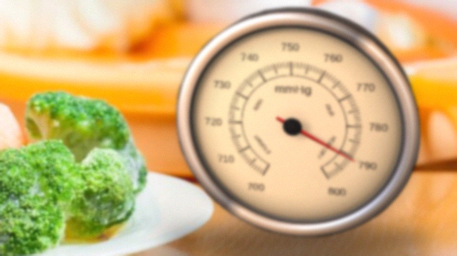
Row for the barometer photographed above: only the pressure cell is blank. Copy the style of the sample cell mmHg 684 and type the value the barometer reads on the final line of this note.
mmHg 790
